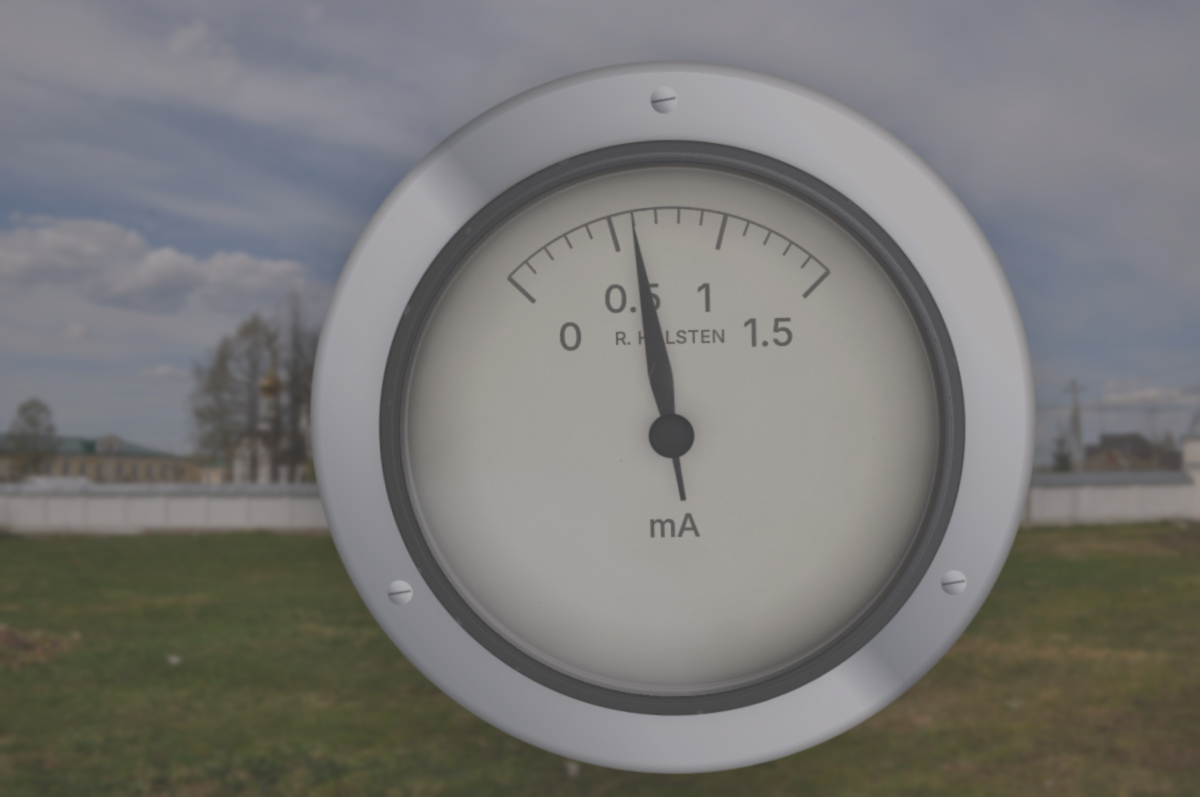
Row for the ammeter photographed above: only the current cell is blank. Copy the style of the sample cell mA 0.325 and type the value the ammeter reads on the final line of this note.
mA 0.6
